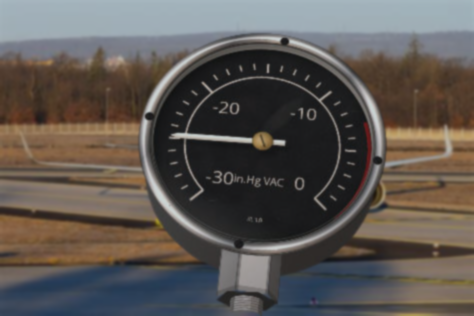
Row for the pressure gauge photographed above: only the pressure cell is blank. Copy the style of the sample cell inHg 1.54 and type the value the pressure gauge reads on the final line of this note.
inHg -25
